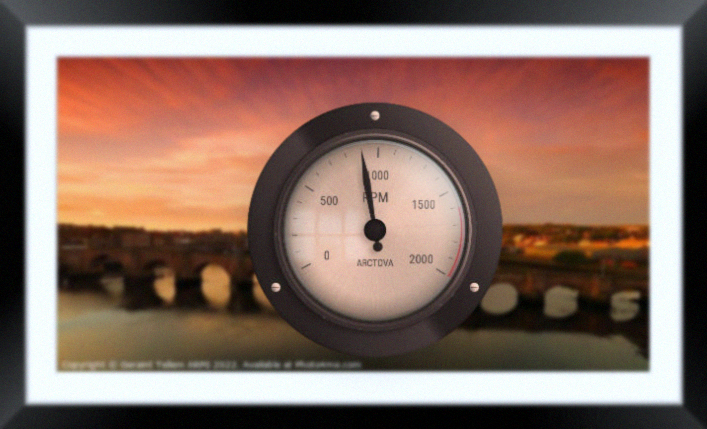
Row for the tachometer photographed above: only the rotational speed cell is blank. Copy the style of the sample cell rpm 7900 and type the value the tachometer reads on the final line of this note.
rpm 900
